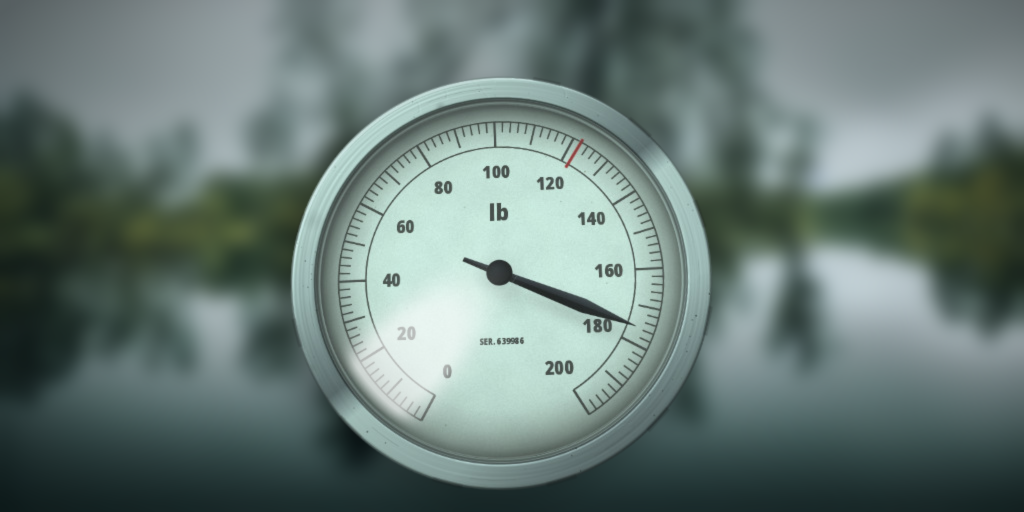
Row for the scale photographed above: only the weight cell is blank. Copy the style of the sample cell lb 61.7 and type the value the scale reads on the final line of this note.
lb 176
